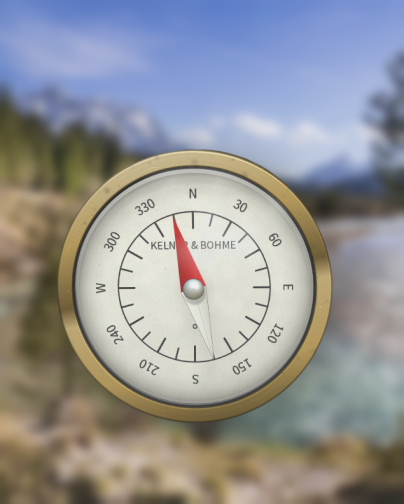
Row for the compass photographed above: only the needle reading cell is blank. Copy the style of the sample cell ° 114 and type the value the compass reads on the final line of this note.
° 345
